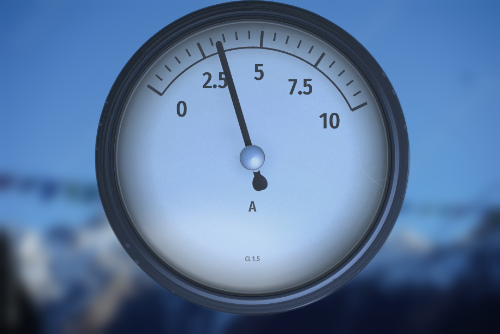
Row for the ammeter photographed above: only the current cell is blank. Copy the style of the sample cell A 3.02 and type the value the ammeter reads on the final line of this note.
A 3.25
